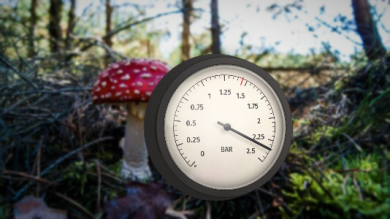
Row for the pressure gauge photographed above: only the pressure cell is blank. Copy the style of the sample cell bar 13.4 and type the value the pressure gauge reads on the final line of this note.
bar 2.35
